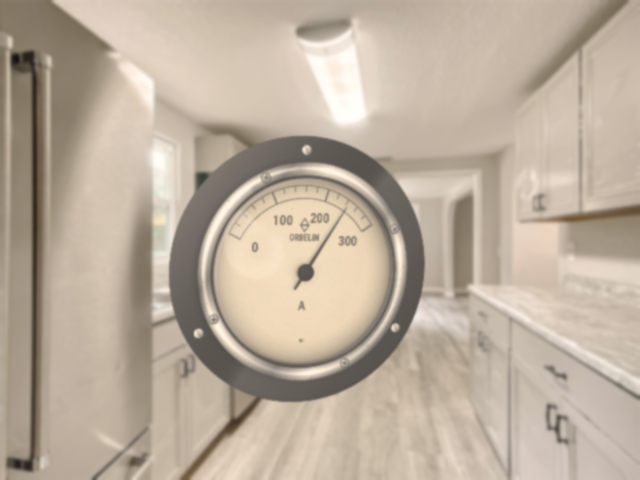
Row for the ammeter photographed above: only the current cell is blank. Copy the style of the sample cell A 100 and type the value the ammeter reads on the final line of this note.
A 240
